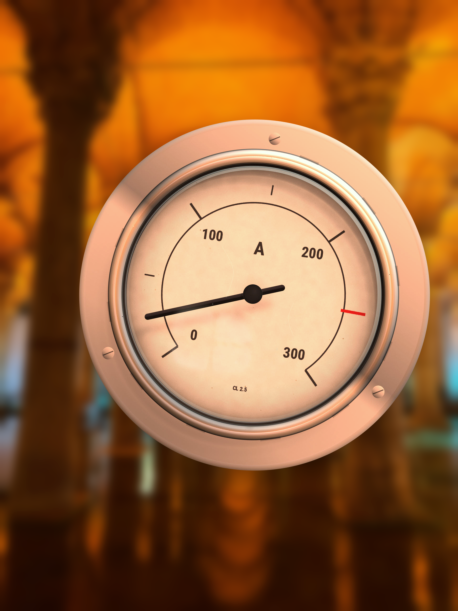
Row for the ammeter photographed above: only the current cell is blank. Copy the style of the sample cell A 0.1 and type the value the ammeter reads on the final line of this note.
A 25
